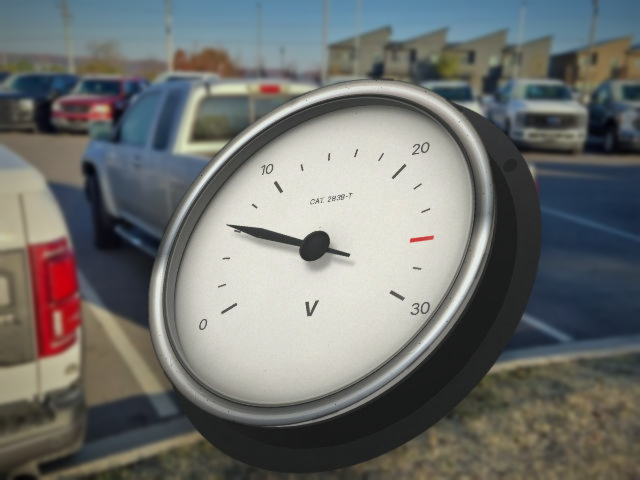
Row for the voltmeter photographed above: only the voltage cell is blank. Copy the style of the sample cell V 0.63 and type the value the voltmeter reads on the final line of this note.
V 6
